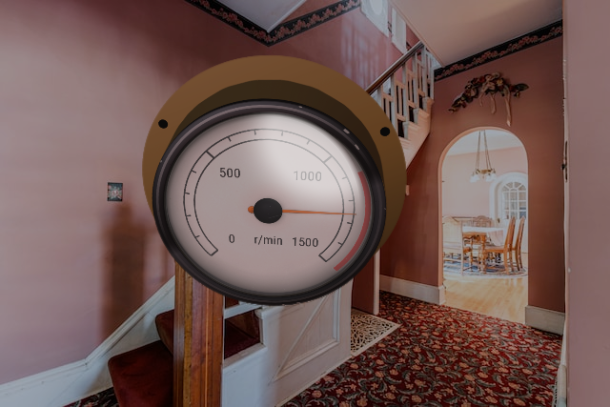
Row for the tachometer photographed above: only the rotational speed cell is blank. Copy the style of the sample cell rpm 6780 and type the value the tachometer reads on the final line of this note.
rpm 1250
